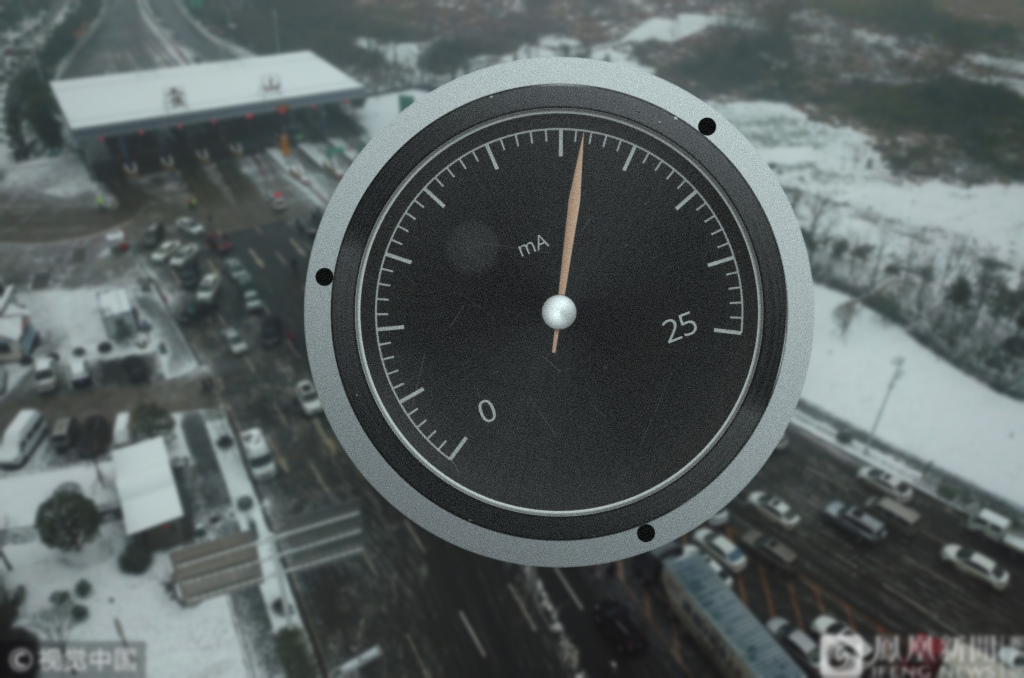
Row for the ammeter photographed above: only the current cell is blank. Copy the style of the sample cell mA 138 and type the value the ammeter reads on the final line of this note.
mA 15.75
